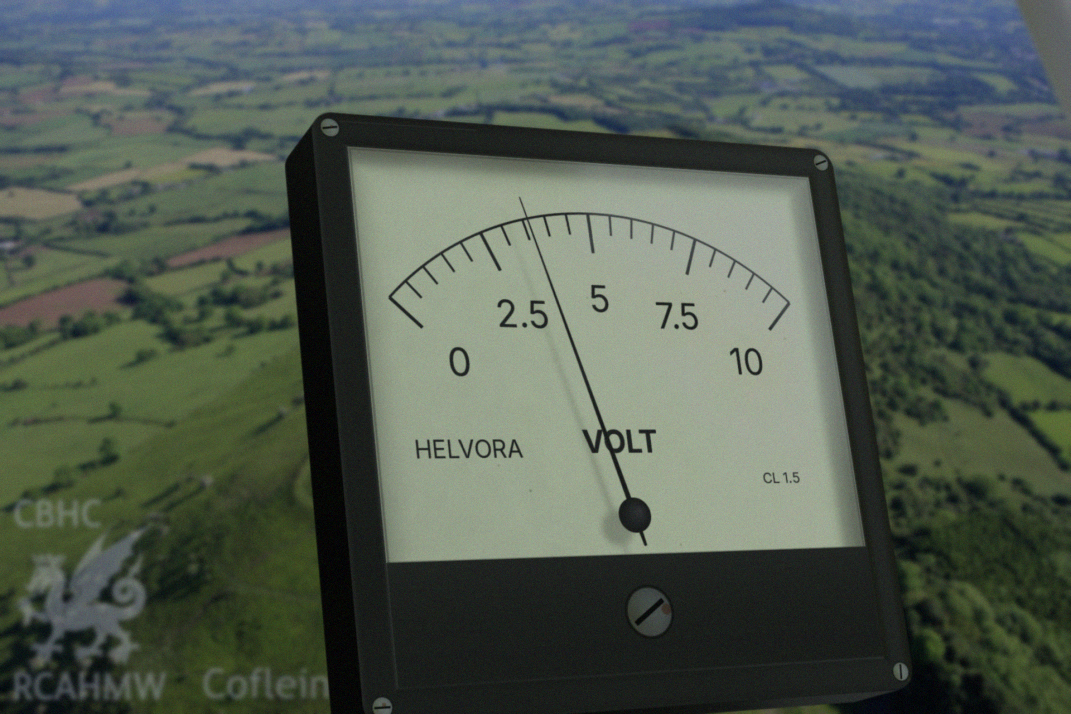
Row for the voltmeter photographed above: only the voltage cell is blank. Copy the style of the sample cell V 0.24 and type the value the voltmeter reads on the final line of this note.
V 3.5
